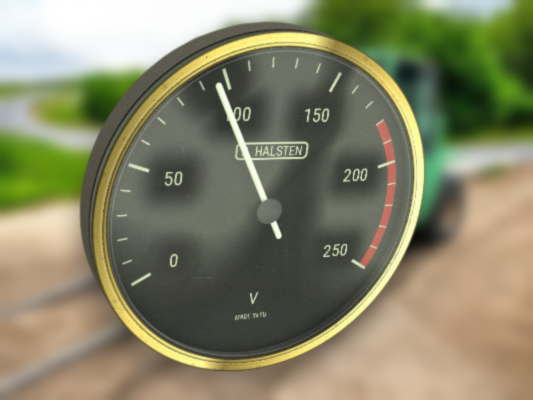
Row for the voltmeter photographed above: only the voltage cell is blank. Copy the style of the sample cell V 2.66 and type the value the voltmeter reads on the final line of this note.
V 95
